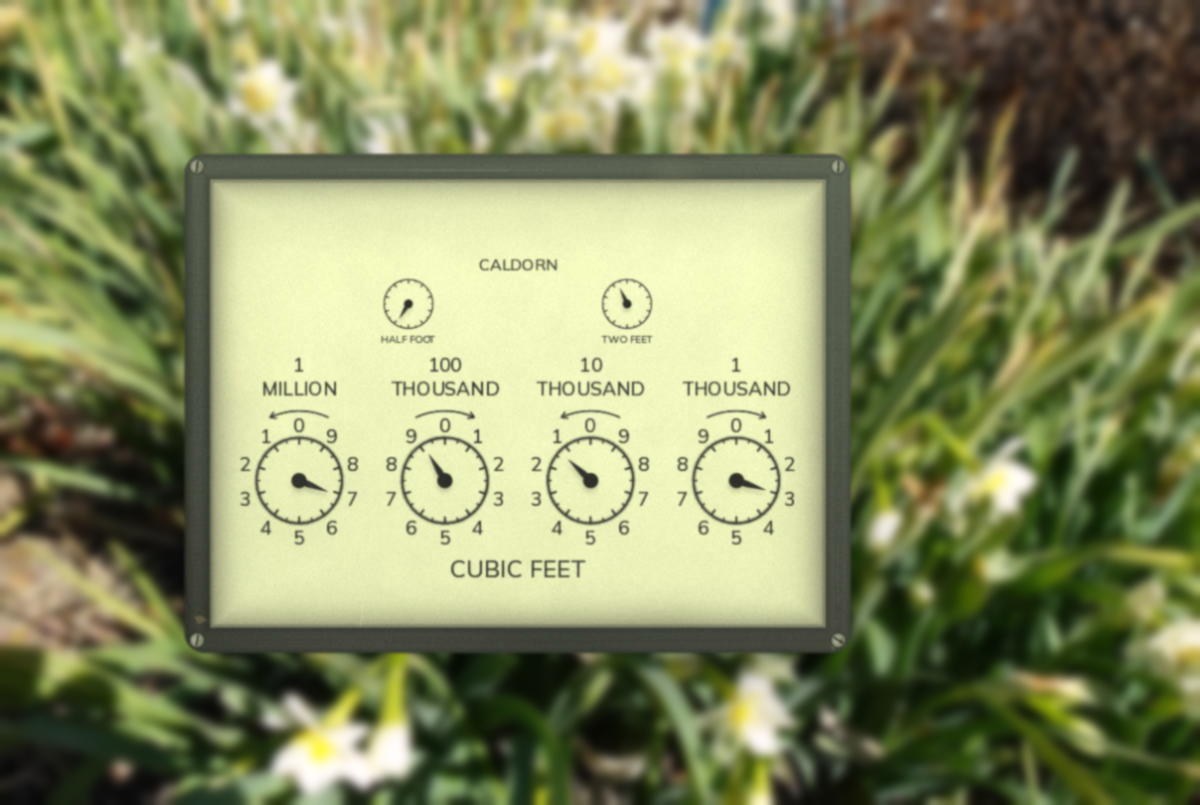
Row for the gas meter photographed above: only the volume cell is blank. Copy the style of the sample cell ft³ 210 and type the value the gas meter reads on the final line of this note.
ft³ 691300
